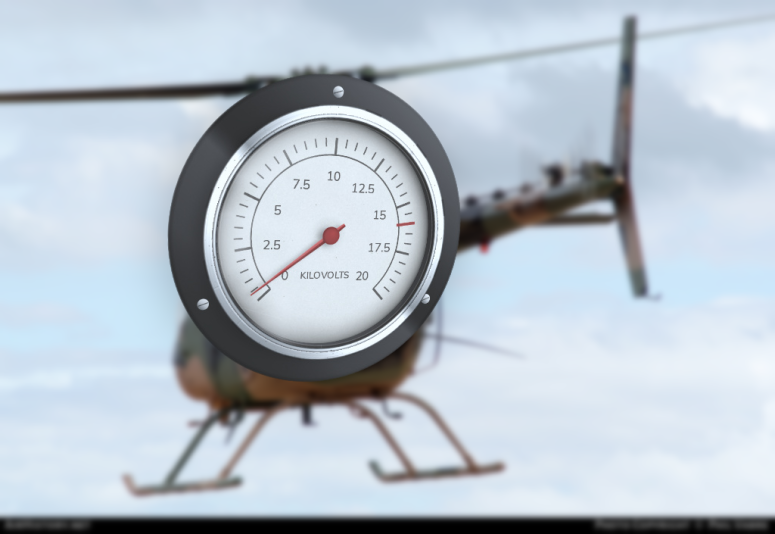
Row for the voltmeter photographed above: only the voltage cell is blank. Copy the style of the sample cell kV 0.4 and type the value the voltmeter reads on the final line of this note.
kV 0.5
